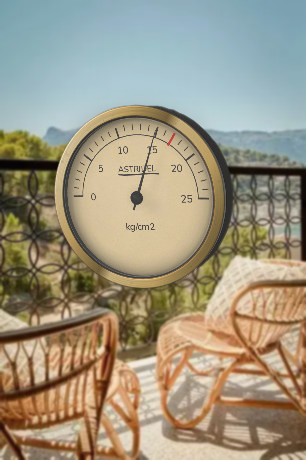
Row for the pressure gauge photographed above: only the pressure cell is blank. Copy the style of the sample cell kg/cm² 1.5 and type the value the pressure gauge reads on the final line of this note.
kg/cm² 15
